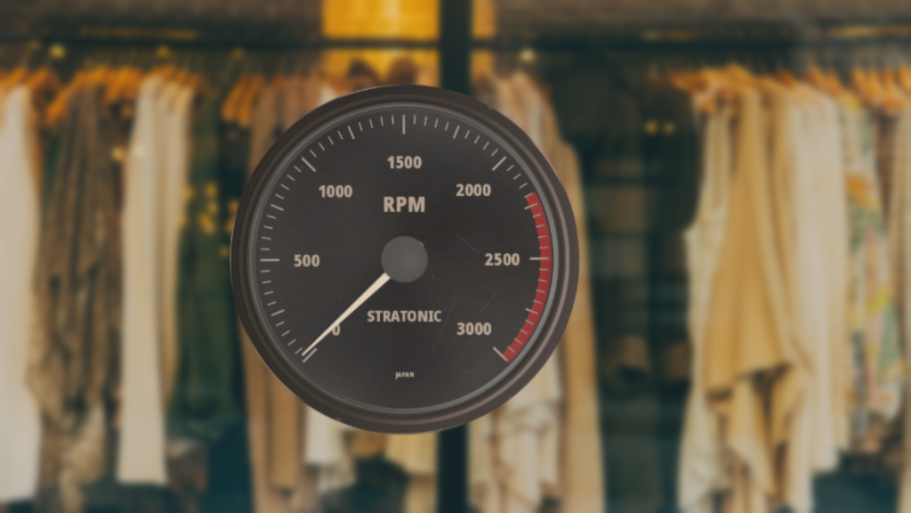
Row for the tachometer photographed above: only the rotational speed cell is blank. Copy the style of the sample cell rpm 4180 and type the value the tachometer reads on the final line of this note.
rpm 25
